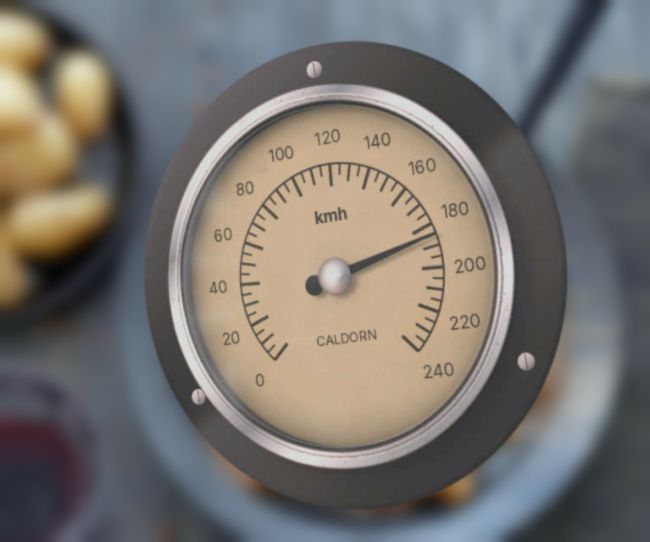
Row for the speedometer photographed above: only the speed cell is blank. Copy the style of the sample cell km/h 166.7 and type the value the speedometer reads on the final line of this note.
km/h 185
